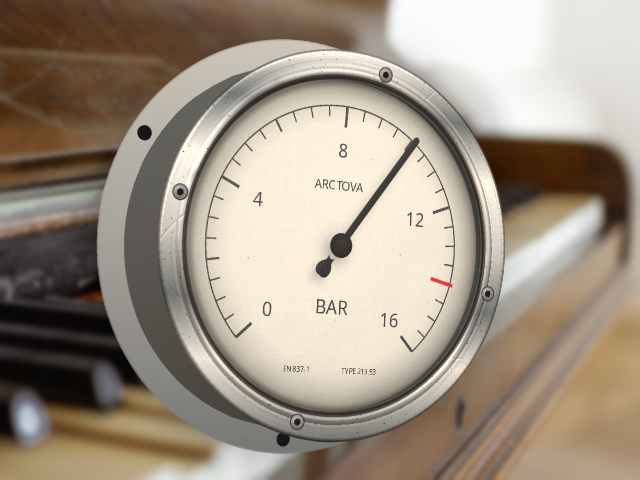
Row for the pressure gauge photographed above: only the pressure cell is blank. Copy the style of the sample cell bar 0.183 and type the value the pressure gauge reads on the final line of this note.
bar 10
